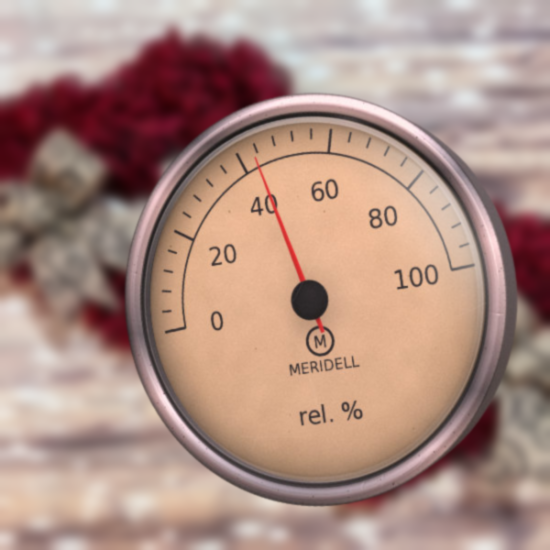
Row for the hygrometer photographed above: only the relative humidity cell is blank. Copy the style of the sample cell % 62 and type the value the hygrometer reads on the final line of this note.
% 44
